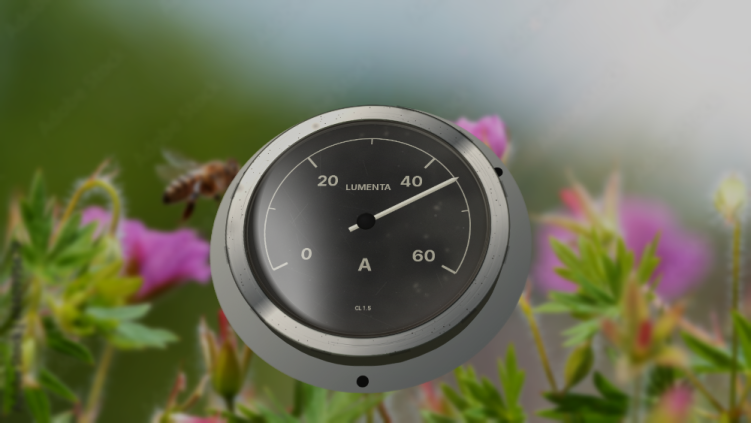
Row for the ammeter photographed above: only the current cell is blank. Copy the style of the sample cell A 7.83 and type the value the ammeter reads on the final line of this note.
A 45
